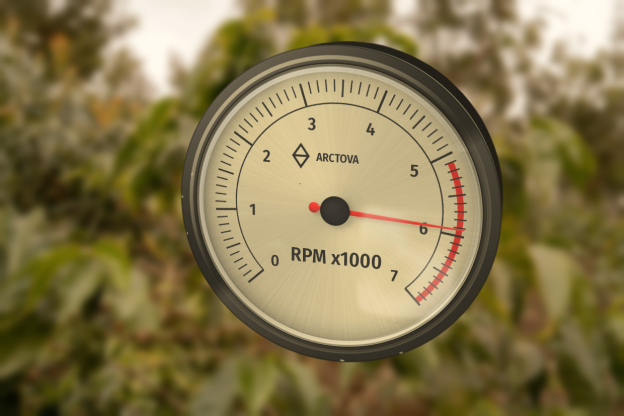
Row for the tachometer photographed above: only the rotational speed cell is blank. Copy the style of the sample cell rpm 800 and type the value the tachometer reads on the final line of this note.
rpm 5900
